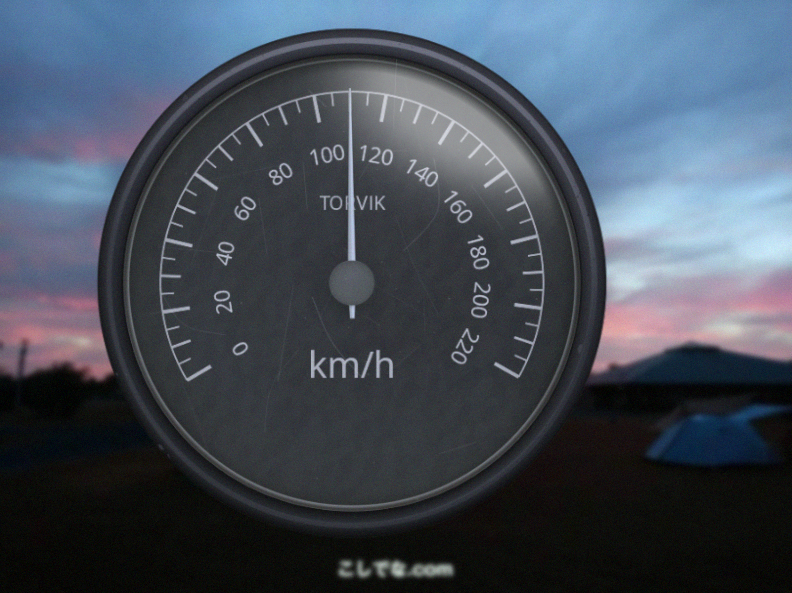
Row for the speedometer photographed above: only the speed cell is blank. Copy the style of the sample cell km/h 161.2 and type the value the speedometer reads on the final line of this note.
km/h 110
